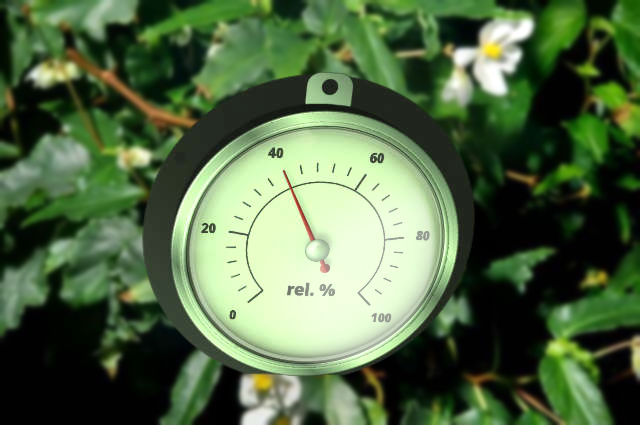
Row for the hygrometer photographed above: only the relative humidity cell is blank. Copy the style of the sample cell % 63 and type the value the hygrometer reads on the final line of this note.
% 40
